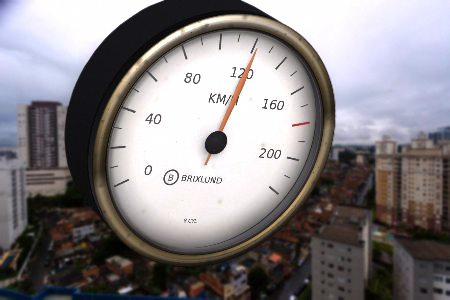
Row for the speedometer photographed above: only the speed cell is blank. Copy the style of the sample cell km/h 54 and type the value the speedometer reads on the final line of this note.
km/h 120
